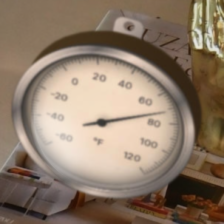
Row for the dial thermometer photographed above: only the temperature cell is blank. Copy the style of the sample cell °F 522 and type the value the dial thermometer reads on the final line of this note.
°F 70
